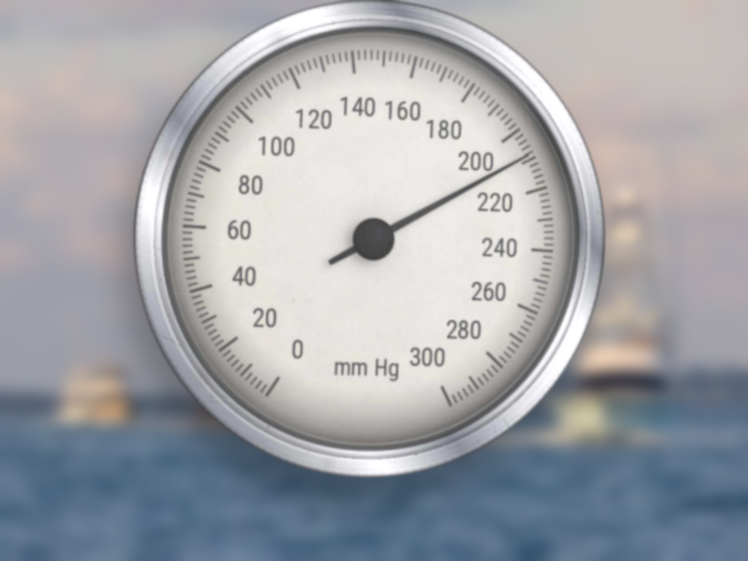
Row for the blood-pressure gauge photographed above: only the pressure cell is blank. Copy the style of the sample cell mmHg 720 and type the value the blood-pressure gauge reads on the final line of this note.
mmHg 208
